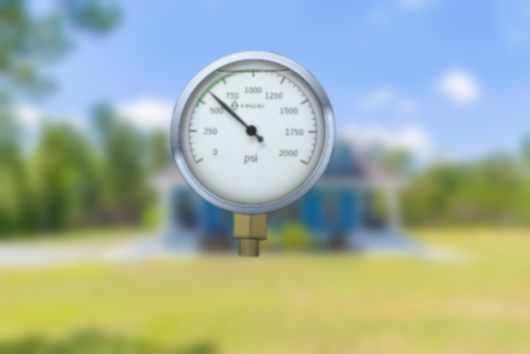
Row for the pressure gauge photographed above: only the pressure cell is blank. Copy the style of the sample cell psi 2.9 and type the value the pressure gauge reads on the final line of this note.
psi 600
